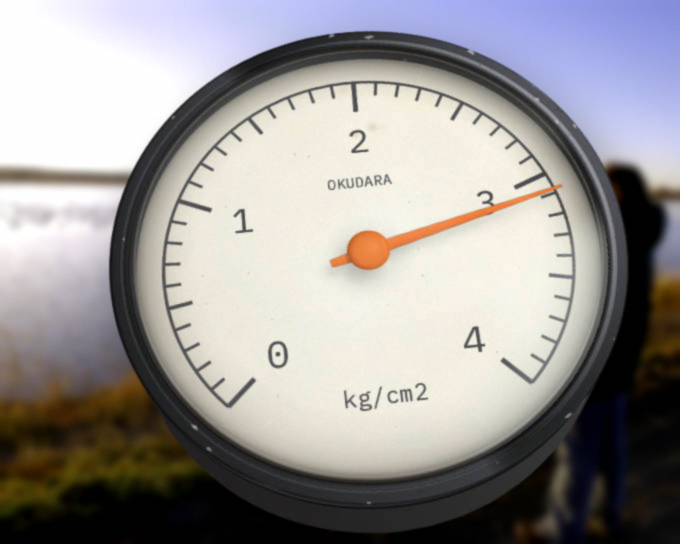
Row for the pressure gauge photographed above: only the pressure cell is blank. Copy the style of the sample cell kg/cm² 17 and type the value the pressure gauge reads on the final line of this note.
kg/cm² 3.1
